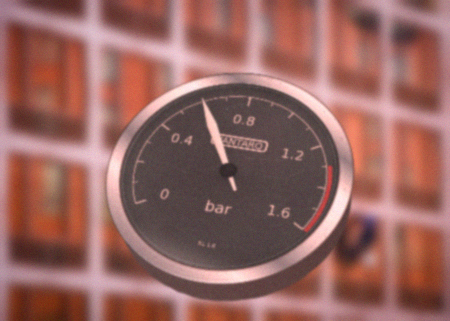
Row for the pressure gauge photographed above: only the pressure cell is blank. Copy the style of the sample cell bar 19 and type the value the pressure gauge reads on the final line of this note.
bar 0.6
